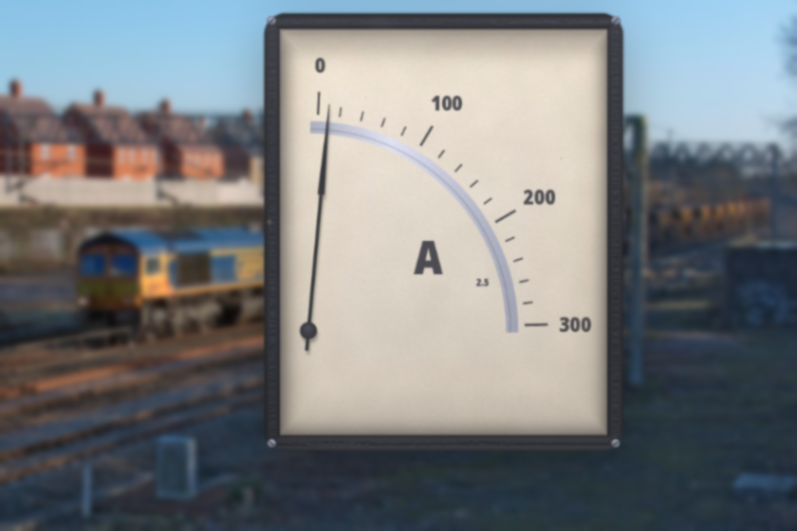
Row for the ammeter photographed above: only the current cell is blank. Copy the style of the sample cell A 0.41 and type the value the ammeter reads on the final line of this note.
A 10
